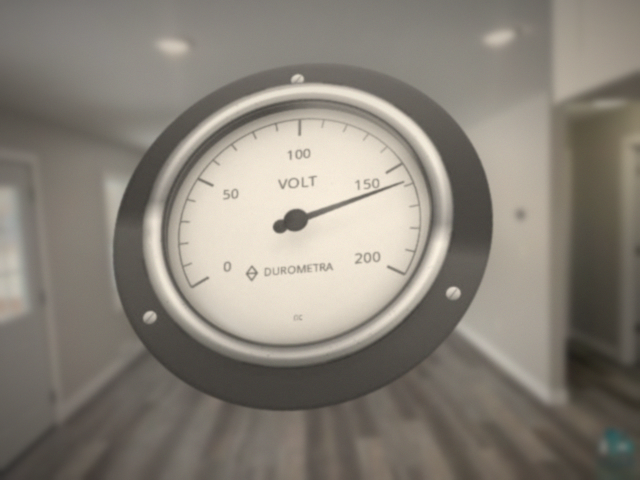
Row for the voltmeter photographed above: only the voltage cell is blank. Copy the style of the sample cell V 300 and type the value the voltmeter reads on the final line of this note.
V 160
